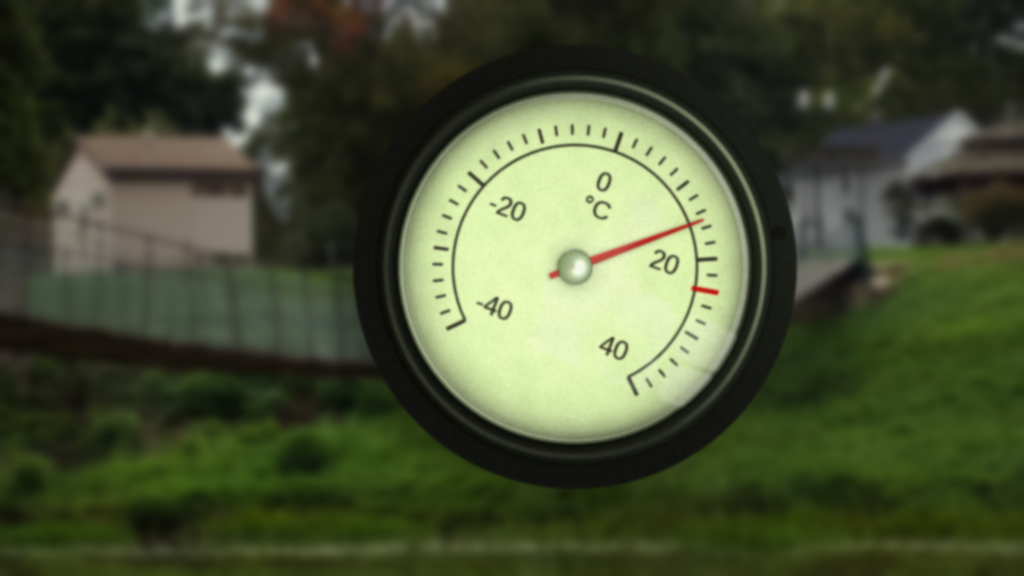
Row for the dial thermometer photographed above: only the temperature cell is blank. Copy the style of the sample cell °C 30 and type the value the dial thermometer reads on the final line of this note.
°C 15
